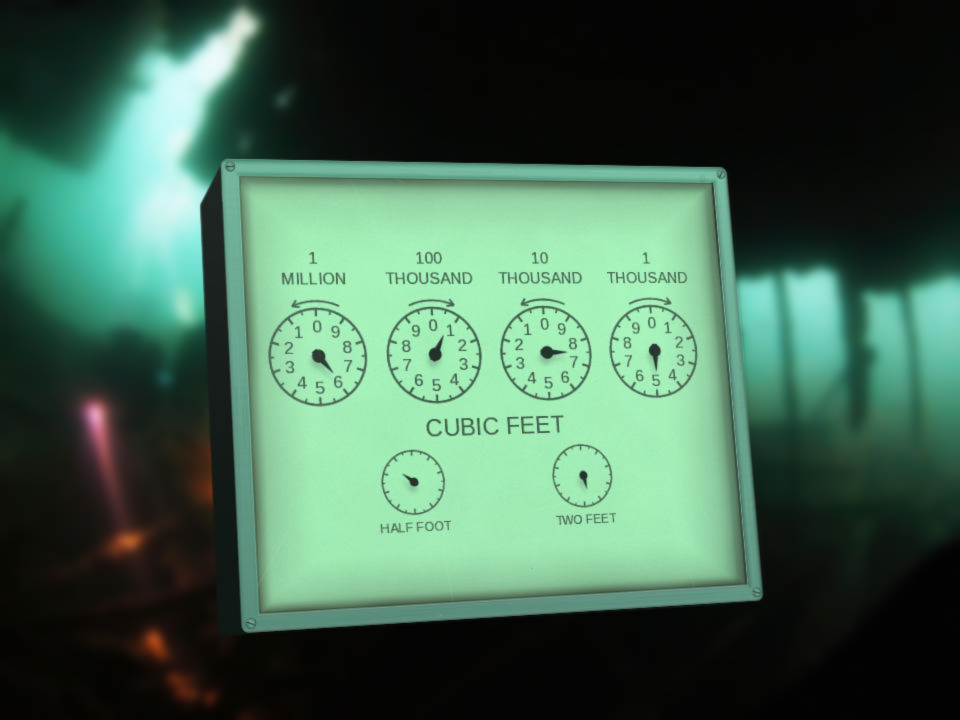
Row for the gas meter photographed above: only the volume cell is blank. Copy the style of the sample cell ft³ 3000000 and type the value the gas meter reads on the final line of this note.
ft³ 607500
